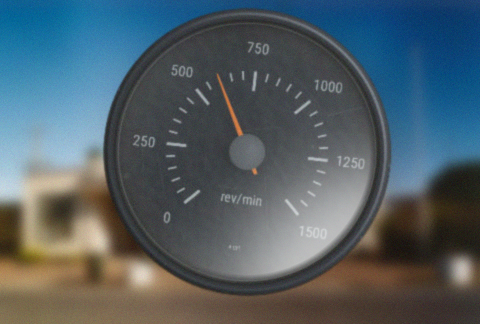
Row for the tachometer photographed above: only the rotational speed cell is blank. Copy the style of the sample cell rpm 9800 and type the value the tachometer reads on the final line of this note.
rpm 600
